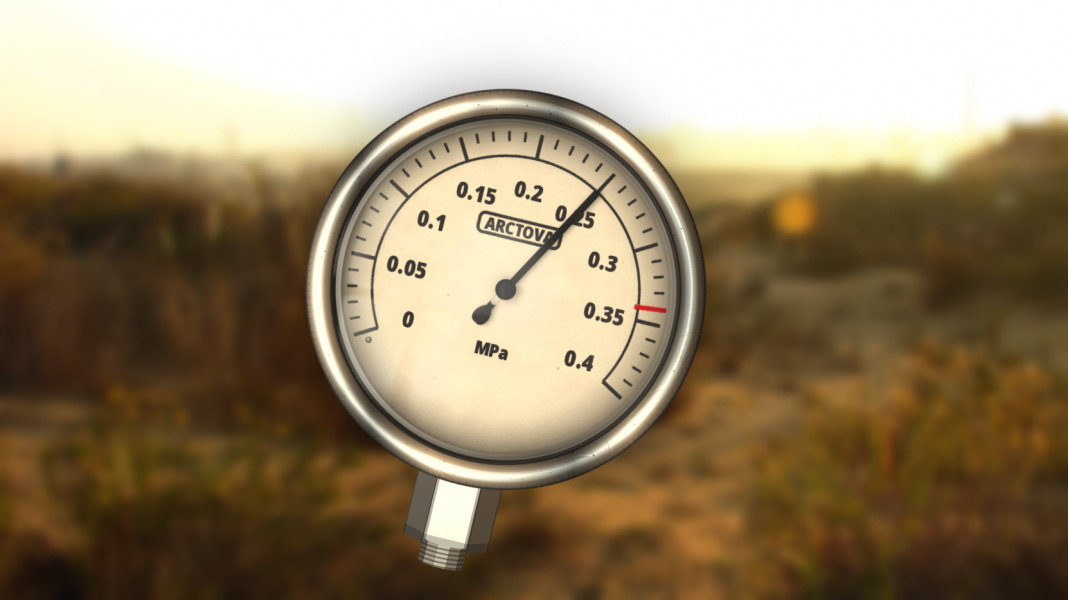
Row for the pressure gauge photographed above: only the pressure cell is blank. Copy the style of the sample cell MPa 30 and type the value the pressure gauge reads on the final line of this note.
MPa 0.25
